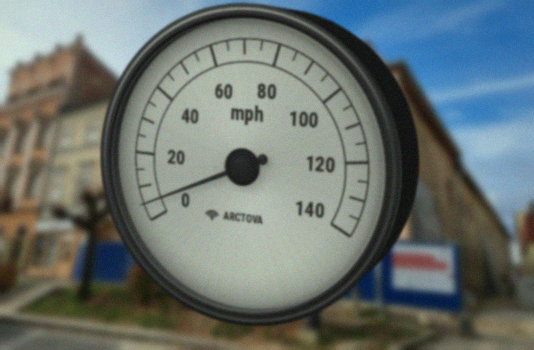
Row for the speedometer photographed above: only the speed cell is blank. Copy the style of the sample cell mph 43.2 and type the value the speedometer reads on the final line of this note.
mph 5
